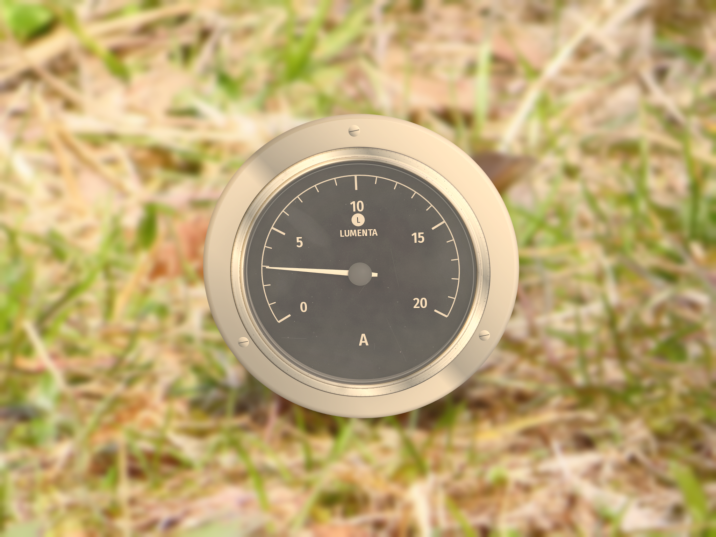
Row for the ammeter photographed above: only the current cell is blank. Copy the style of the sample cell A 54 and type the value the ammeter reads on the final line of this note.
A 3
